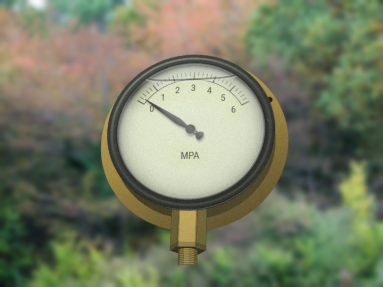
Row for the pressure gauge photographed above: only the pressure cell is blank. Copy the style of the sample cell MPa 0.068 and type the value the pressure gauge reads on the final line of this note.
MPa 0.2
